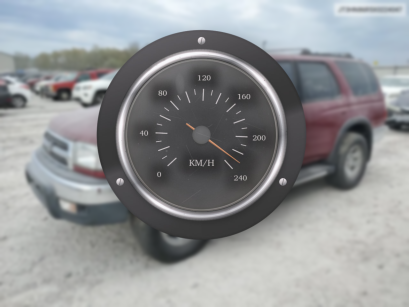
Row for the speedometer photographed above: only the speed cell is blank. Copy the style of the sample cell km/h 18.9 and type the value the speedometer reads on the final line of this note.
km/h 230
